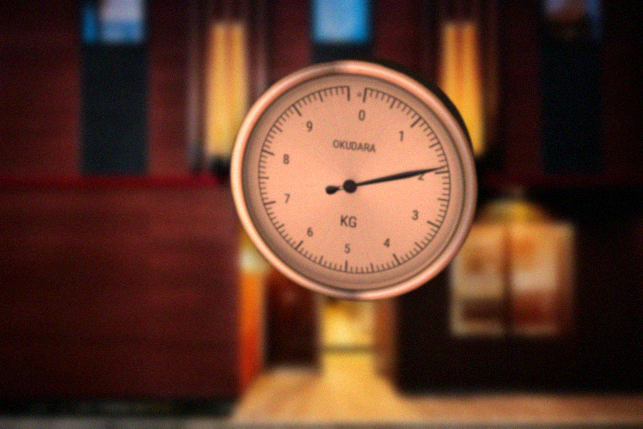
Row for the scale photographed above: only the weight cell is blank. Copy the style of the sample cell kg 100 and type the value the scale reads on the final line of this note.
kg 1.9
